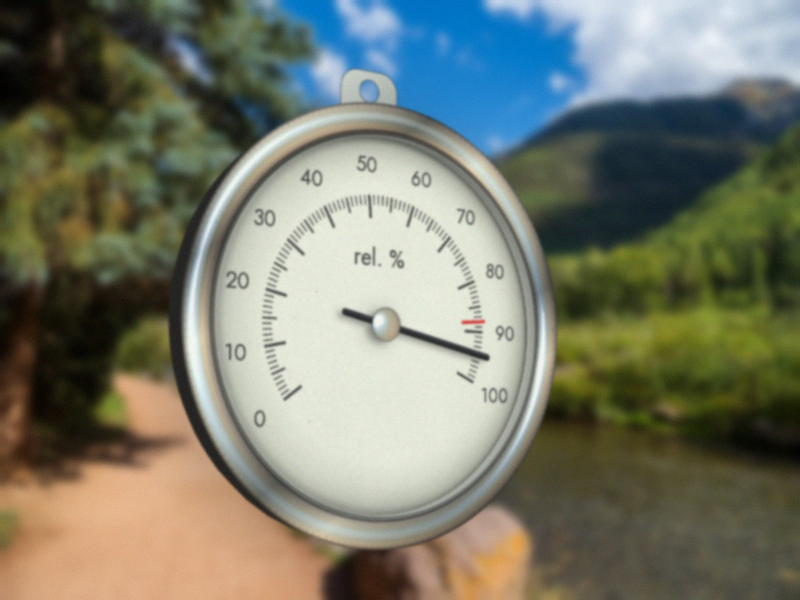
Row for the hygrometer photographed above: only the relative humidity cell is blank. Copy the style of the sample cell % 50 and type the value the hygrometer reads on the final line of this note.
% 95
